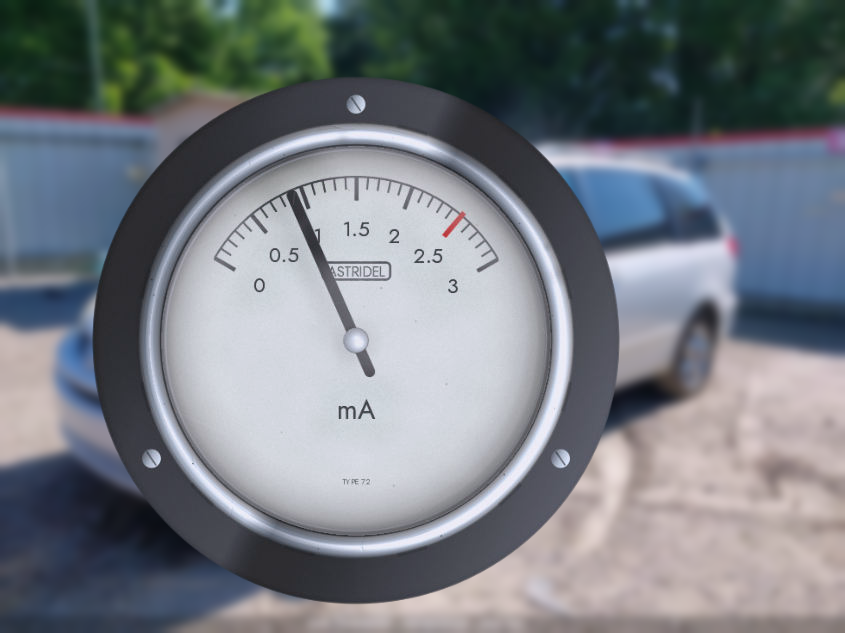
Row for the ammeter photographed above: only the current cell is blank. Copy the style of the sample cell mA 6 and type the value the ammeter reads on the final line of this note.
mA 0.9
